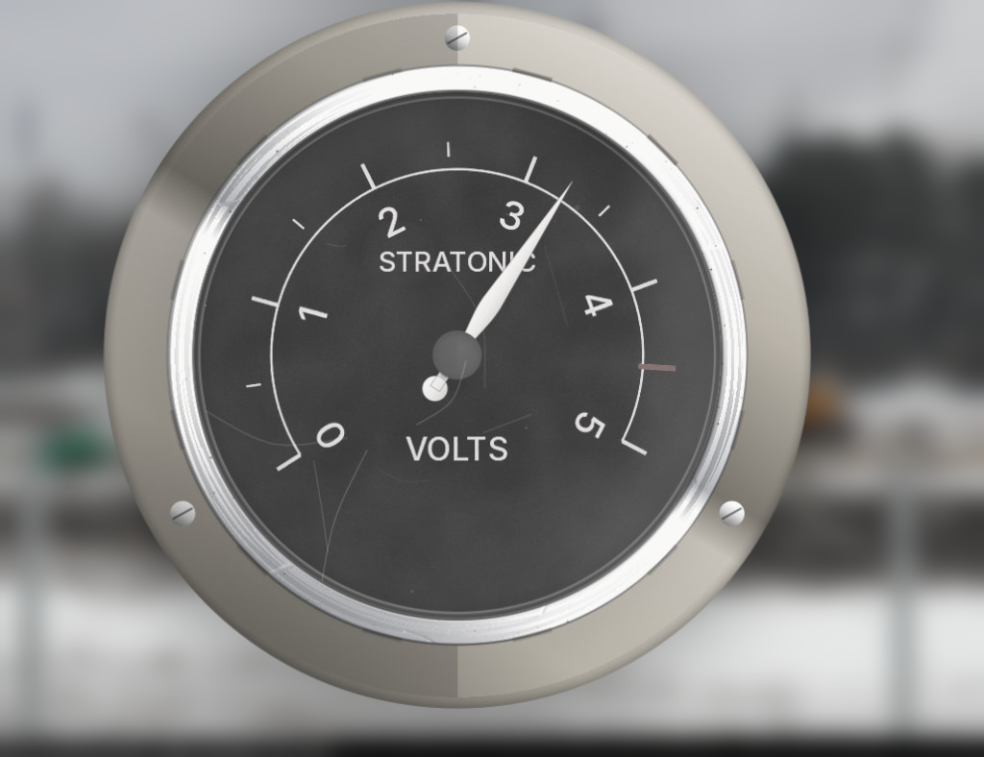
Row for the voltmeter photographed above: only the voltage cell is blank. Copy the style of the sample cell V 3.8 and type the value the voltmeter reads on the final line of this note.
V 3.25
